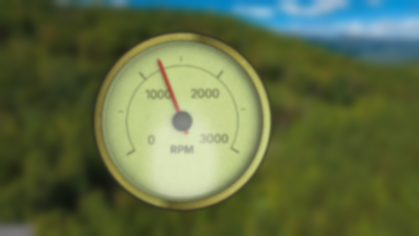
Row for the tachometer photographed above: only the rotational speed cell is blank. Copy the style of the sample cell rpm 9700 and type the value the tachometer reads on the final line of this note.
rpm 1250
